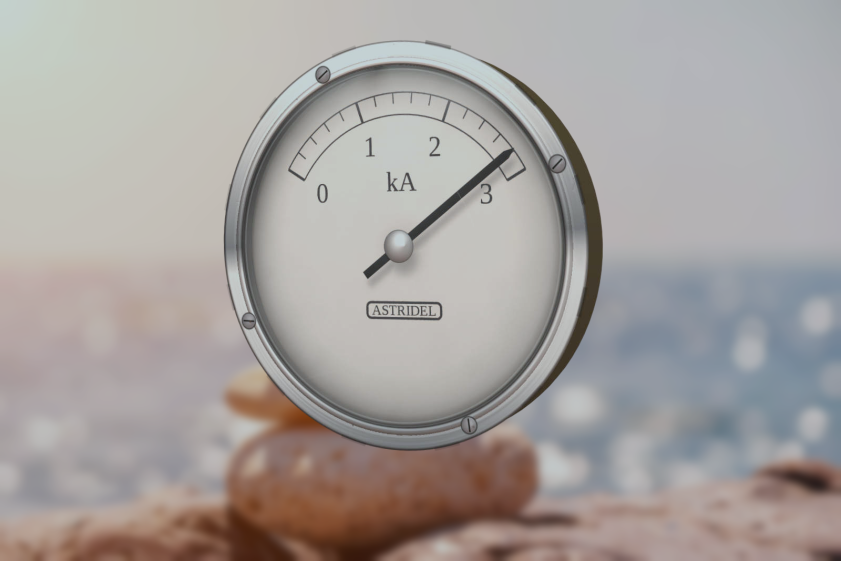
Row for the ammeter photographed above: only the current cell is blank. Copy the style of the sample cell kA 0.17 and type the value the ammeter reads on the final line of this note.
kA 2.8
